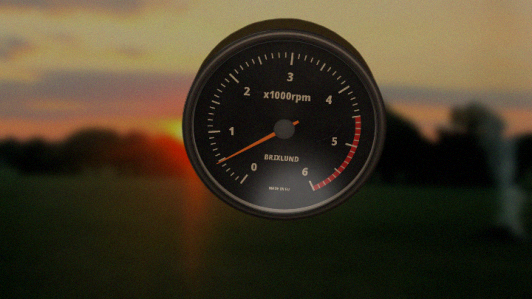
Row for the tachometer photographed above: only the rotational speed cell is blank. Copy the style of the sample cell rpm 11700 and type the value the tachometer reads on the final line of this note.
rpm 500
